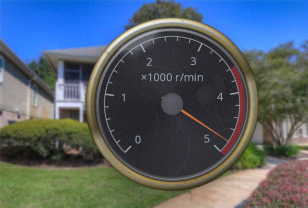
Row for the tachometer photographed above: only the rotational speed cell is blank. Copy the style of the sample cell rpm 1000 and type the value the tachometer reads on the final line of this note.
rpm 4800
